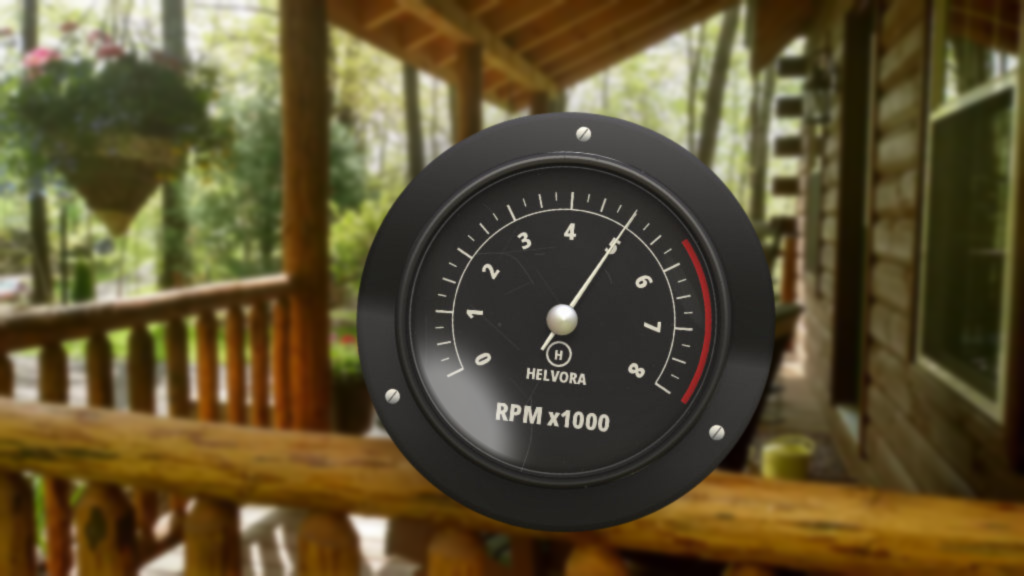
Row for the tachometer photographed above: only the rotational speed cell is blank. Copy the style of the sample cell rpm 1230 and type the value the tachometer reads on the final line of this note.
rpm 5000
